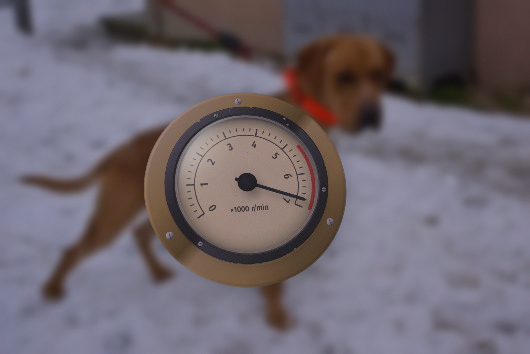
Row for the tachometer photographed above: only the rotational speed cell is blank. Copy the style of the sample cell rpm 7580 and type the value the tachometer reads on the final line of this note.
rpm 6800
